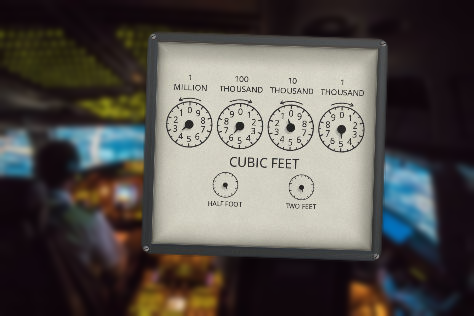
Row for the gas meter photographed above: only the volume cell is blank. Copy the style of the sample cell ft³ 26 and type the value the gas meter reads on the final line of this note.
ft³ 360500
